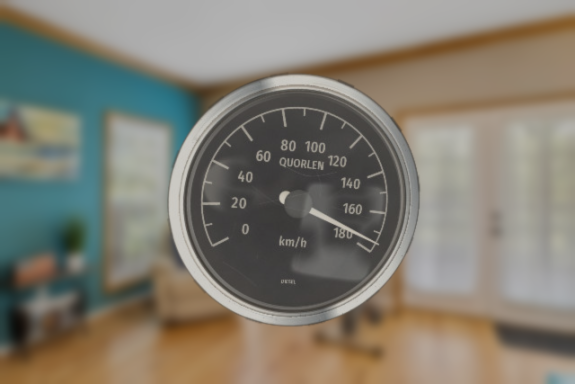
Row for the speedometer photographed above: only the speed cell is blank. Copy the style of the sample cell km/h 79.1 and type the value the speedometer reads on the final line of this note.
km/h 175
